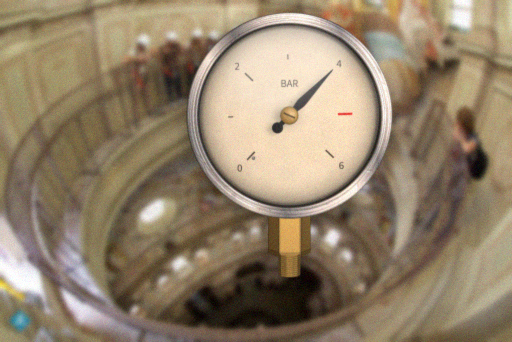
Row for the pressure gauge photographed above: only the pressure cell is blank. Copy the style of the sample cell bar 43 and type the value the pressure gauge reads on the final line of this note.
bar 4
